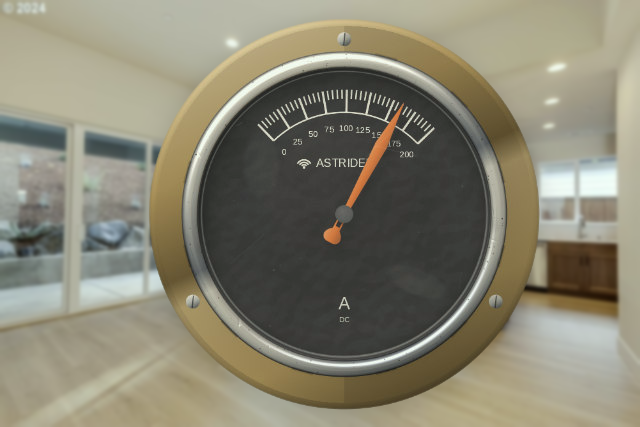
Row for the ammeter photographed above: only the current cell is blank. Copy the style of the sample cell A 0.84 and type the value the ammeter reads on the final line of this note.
A 160
